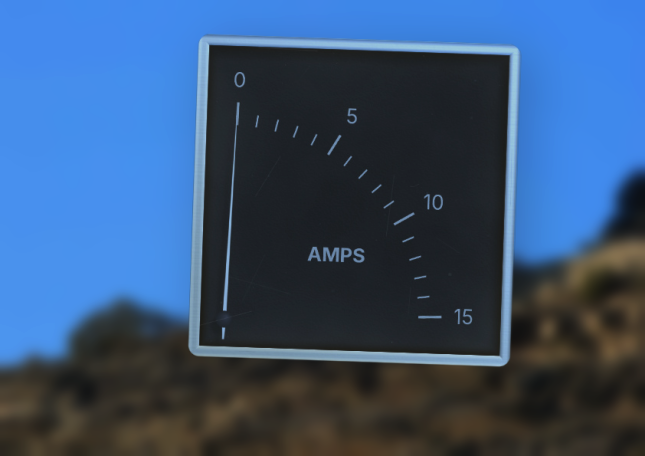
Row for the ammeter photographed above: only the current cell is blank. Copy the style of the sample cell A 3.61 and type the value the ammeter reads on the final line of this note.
A 0
